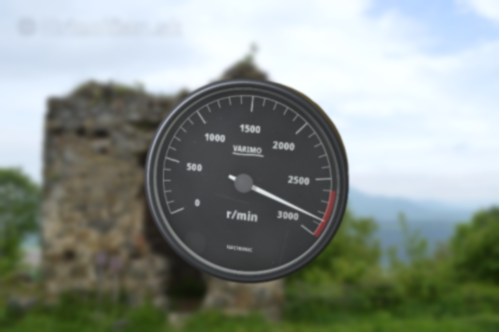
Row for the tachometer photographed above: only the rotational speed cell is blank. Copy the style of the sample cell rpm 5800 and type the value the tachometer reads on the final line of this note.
rpm 2850
